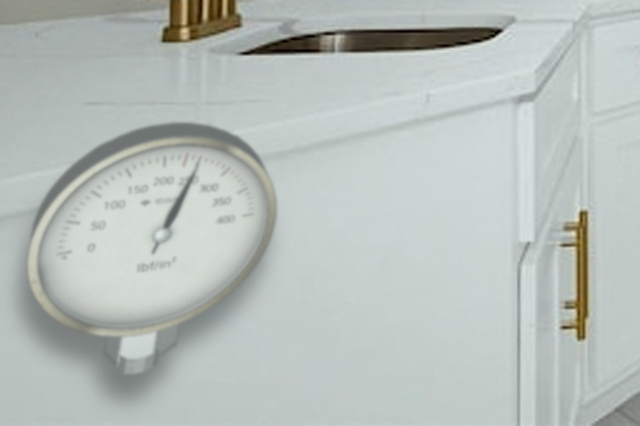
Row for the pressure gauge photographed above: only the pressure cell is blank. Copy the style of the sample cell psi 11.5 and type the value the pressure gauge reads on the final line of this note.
psi 250
